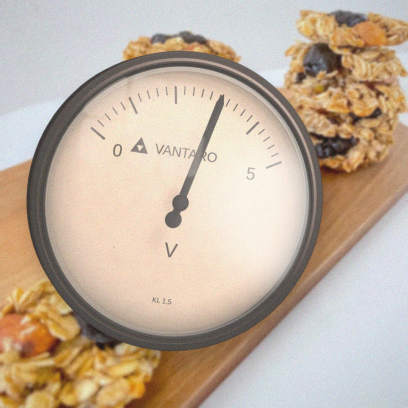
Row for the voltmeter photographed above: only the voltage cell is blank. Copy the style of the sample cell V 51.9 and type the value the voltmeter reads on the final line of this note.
V 3
